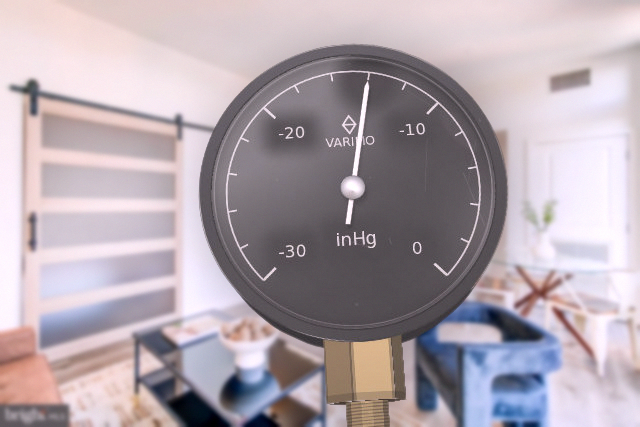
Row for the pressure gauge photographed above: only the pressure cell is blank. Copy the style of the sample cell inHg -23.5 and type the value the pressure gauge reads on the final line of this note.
inHg -14
